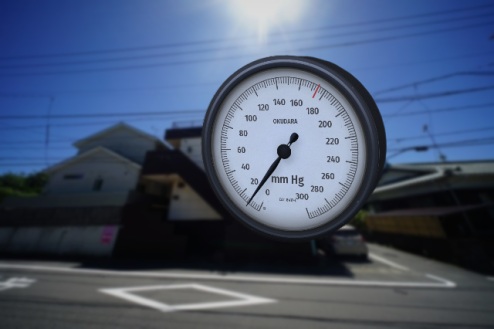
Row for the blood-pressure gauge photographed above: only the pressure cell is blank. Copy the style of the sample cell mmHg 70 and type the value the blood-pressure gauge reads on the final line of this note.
mmHg 10
